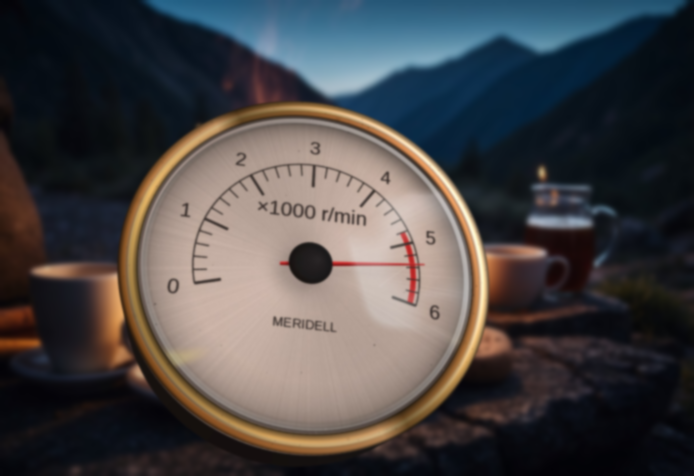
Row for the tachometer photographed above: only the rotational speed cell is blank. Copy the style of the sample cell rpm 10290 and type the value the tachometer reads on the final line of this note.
rpm 5400
